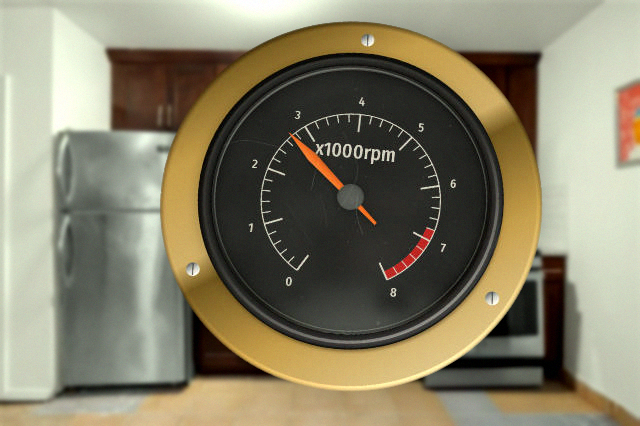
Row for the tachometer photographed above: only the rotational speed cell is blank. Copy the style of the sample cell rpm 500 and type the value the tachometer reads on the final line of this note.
rpm 2700
